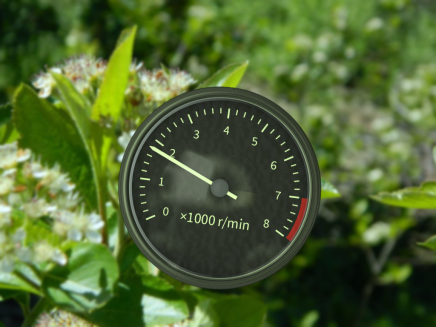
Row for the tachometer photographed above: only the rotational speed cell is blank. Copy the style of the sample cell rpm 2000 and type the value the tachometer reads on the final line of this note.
rpm 1800
